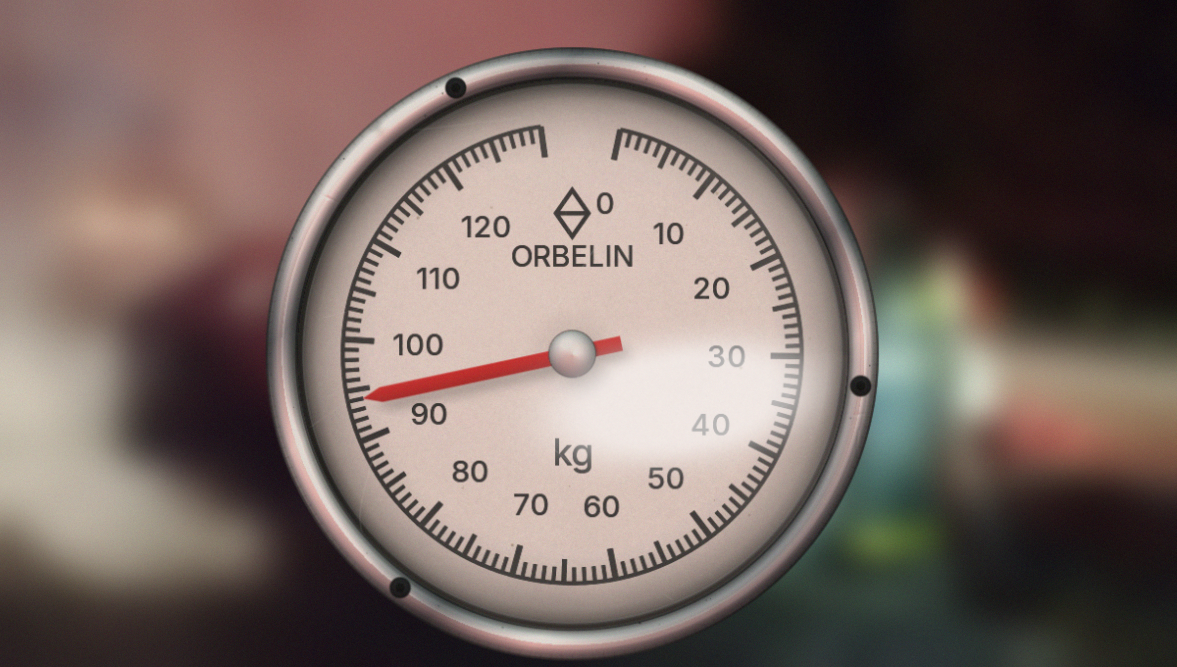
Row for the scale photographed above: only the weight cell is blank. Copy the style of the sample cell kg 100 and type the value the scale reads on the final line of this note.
kg 94
